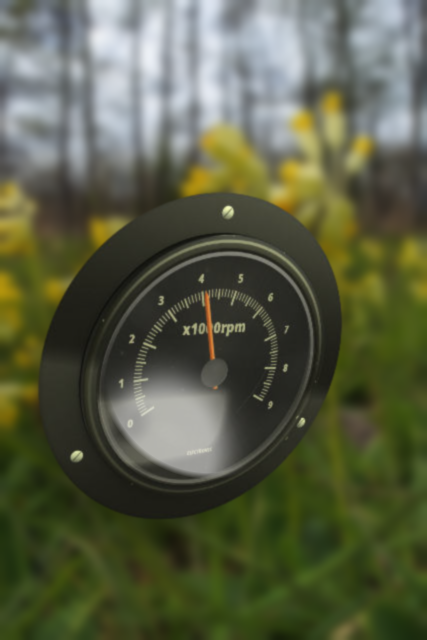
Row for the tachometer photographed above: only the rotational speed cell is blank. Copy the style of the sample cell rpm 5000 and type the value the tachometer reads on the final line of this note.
rpm 4000
